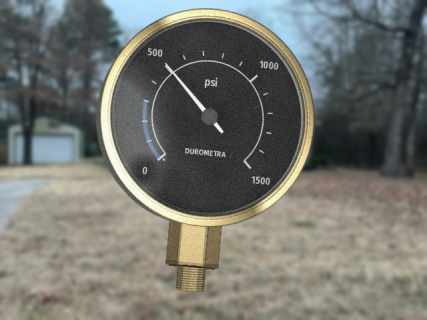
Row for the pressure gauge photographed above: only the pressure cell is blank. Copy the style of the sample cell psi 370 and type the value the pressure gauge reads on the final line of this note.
psi 500
